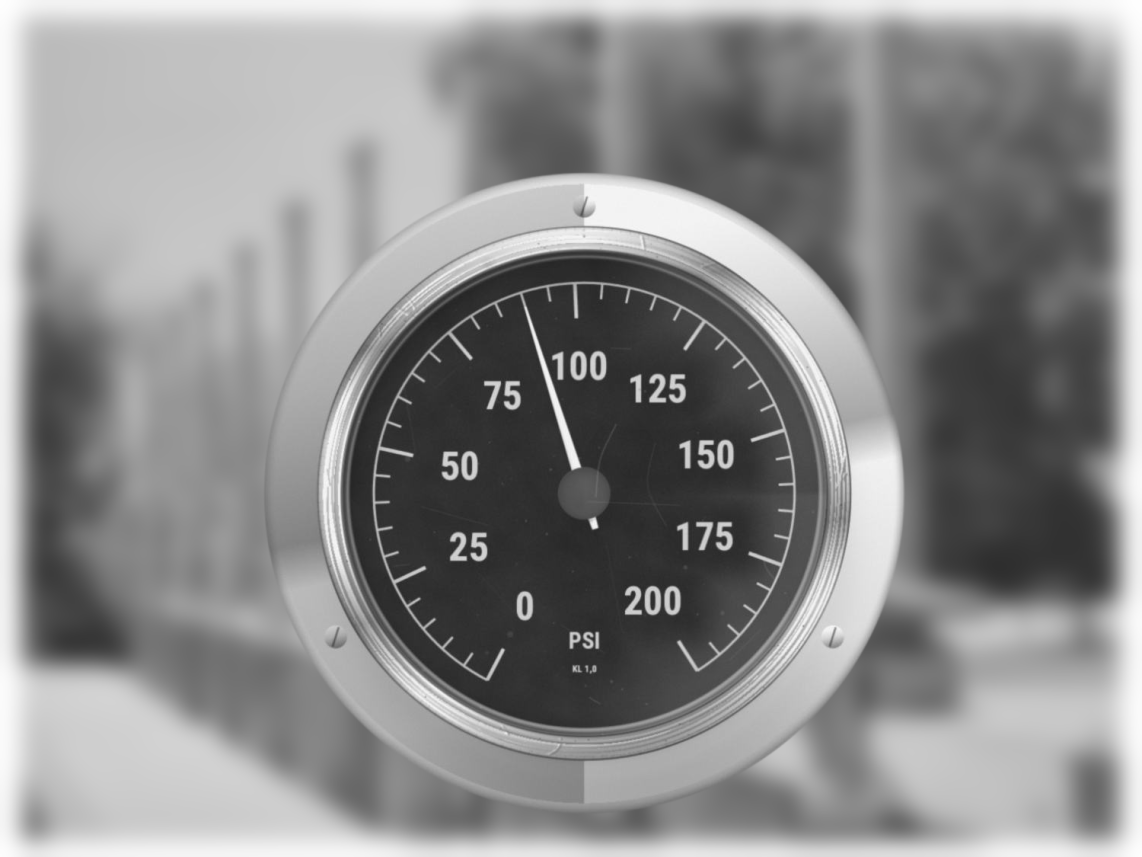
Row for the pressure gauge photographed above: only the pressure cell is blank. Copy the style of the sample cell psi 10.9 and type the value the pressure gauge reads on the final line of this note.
psi 90
